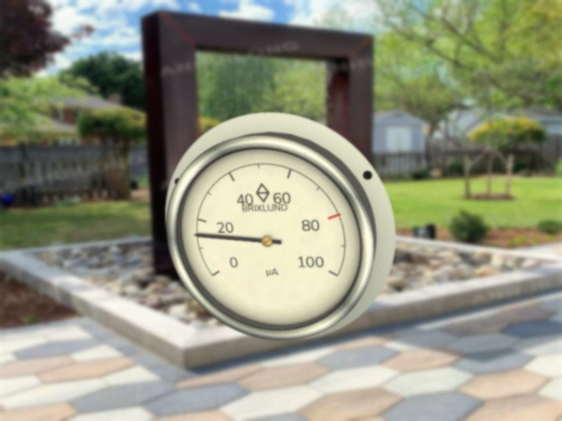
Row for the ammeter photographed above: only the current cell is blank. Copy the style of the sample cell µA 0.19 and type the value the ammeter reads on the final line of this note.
µA 15
